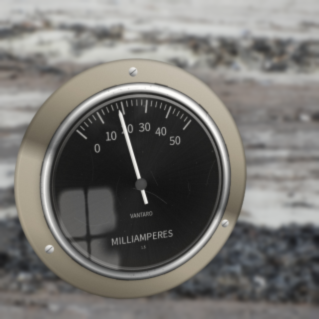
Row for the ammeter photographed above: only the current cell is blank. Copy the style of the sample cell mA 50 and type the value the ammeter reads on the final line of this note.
mA 18
